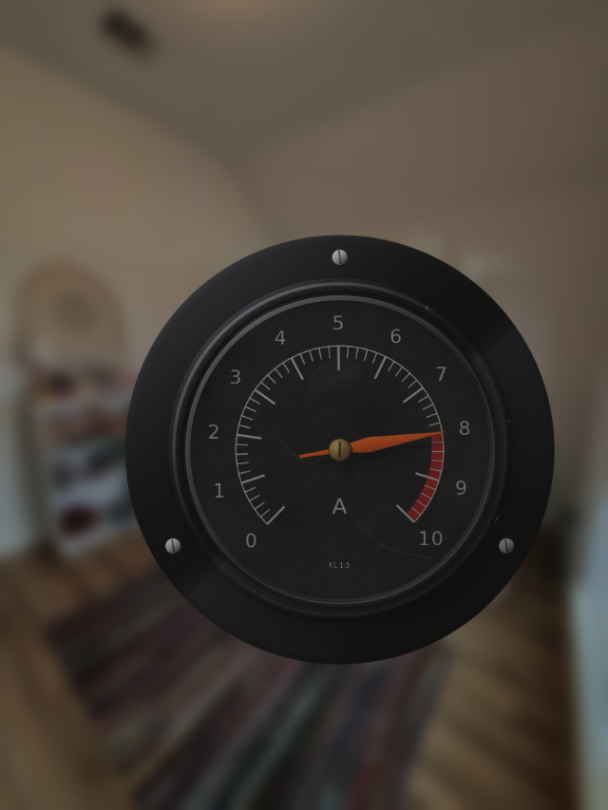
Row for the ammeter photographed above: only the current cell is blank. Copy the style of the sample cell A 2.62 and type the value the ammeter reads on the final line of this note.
A 8
